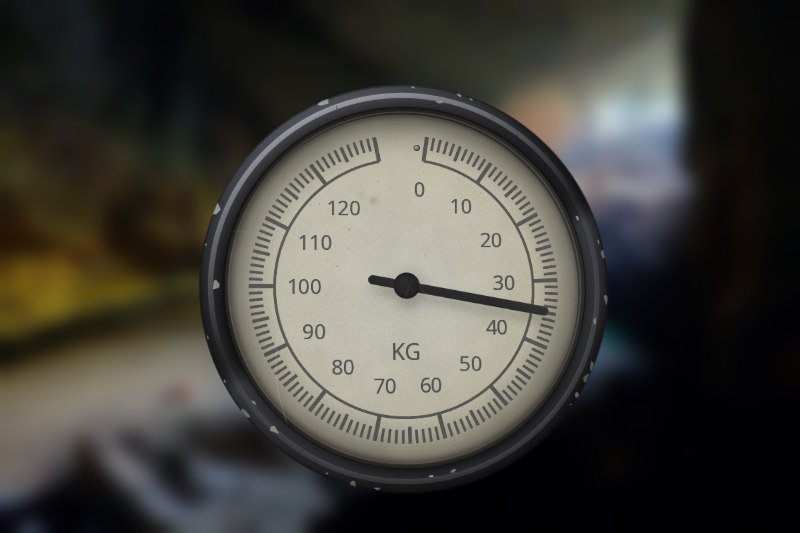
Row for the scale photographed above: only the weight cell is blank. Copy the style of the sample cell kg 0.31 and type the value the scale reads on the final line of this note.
kg 35
